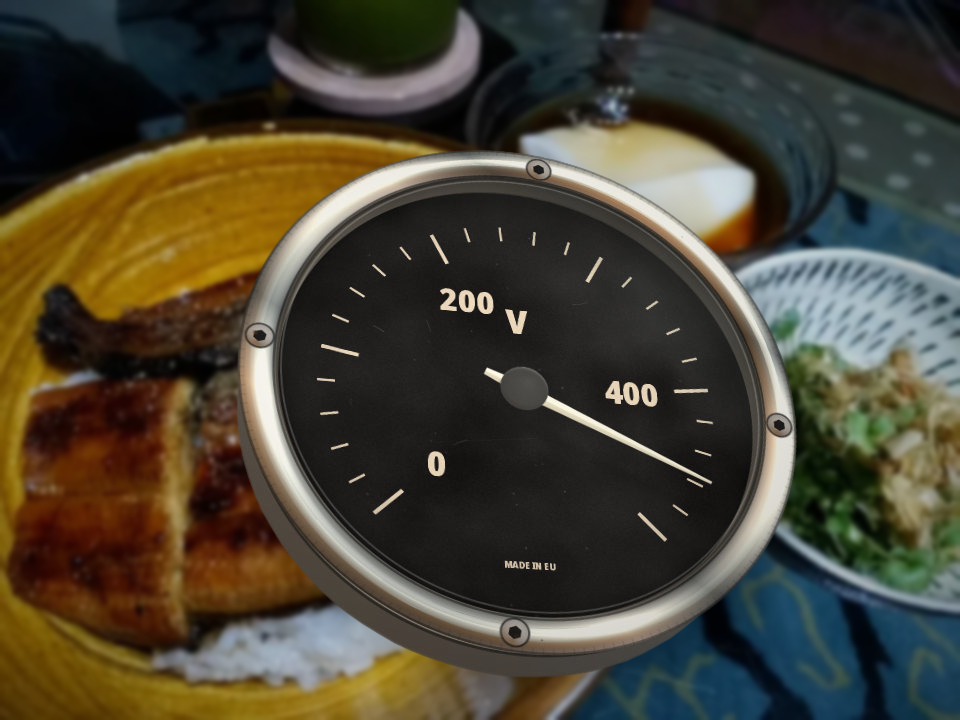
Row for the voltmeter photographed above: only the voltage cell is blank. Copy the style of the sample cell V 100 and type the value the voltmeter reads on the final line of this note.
V 460
